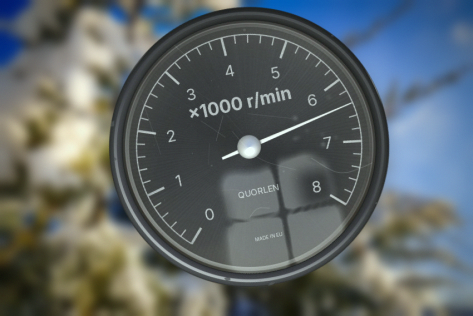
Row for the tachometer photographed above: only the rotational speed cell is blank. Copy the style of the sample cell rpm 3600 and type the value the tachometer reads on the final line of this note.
rpm 6400
